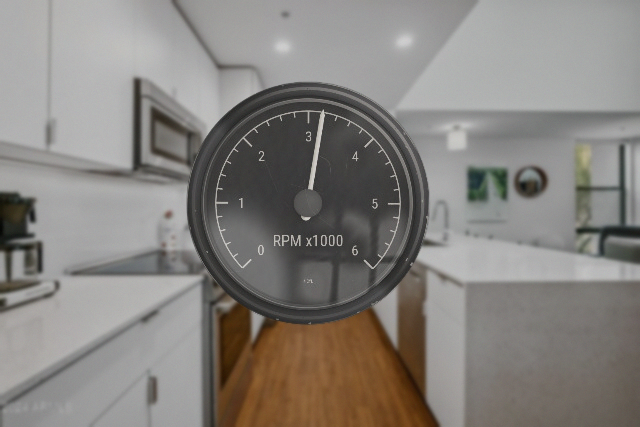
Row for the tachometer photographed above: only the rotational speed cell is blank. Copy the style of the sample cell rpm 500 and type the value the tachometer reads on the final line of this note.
rpm 3200
